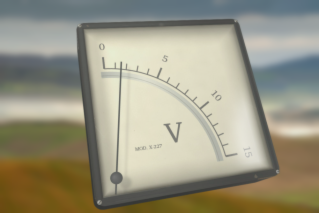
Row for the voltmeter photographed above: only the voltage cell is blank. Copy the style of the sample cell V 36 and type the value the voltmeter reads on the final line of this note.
V 1.5
